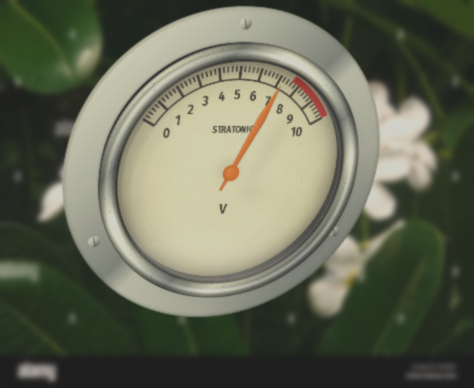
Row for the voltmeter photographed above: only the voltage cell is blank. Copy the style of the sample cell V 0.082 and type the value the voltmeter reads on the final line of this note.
V 7
